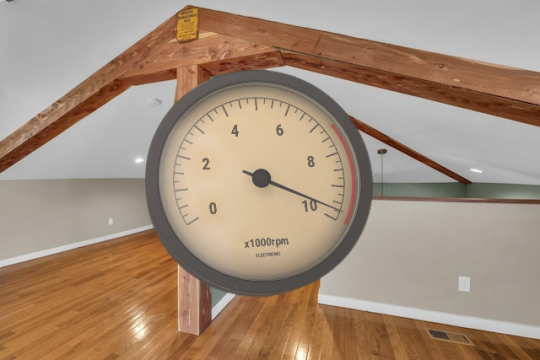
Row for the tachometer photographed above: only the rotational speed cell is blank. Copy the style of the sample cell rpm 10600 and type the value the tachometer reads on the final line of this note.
rpm 9750
